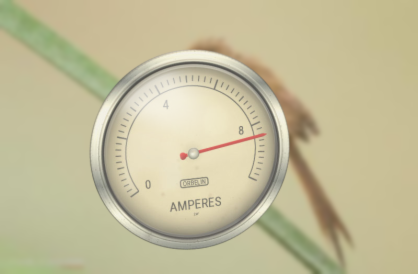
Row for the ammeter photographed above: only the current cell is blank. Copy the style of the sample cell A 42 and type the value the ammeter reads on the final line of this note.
A 8.4
